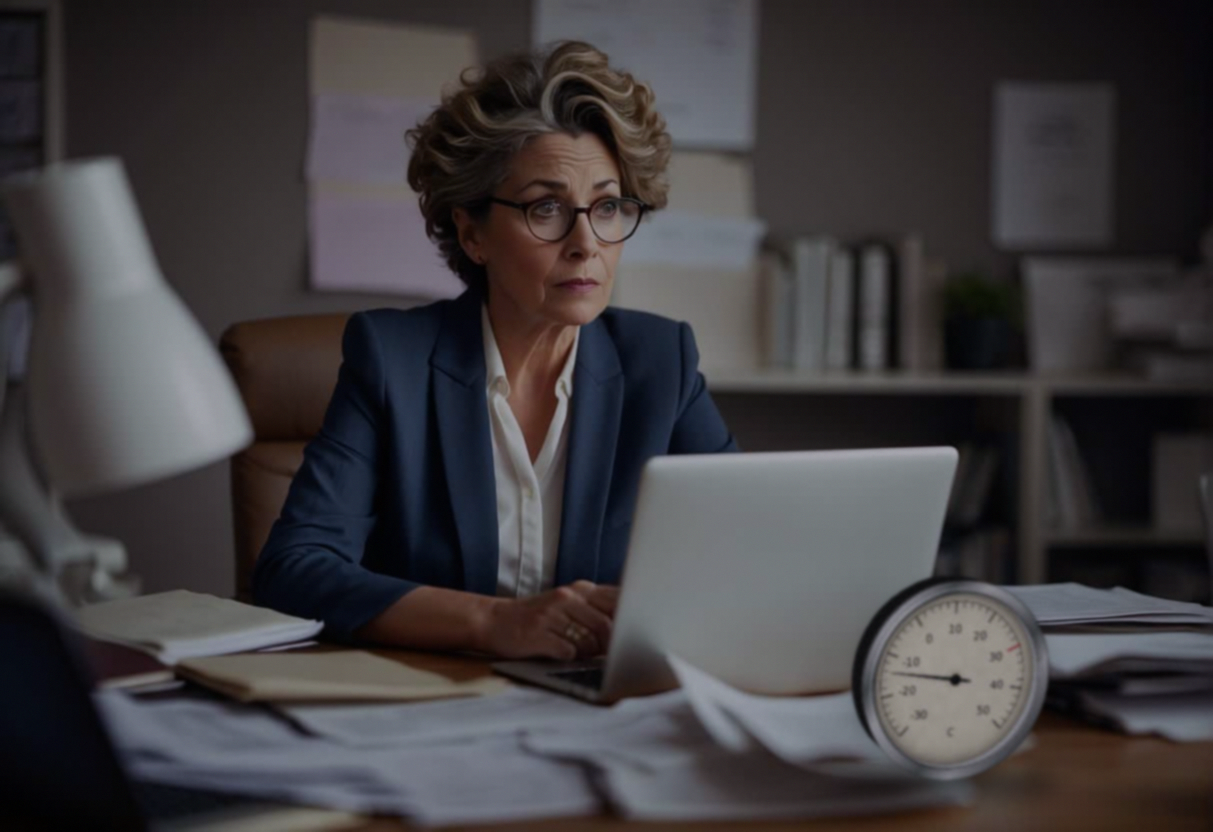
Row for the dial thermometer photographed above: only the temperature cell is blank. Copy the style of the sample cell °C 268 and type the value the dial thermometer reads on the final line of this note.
°C -14
